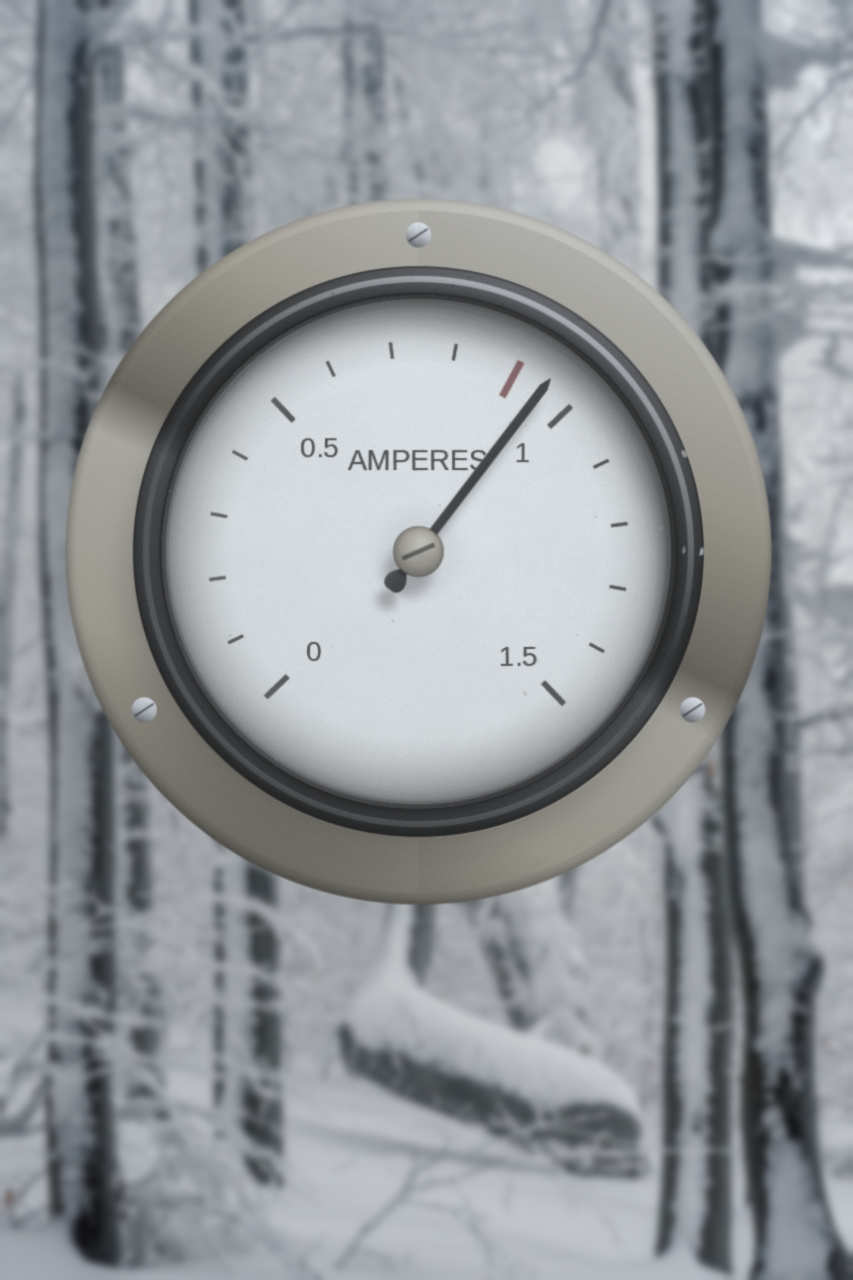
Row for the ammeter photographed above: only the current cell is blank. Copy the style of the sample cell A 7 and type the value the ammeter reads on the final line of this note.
A 0.95
